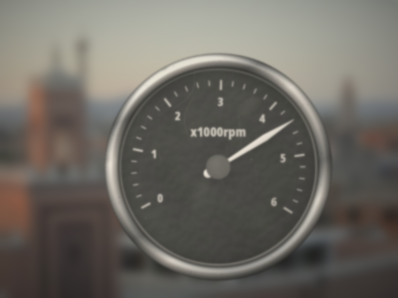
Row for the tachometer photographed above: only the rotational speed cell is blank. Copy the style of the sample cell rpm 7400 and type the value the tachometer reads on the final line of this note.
rpm 4400
